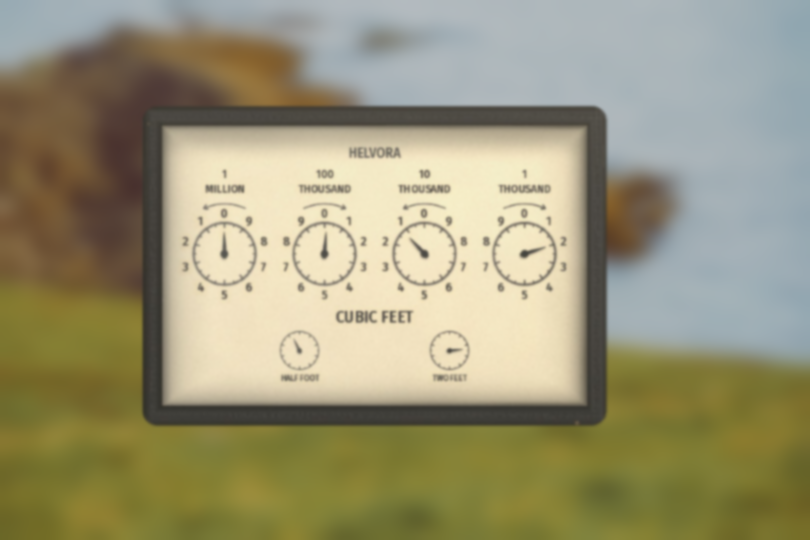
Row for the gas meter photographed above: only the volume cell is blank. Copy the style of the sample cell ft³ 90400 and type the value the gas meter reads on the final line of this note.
ft³ 1200
